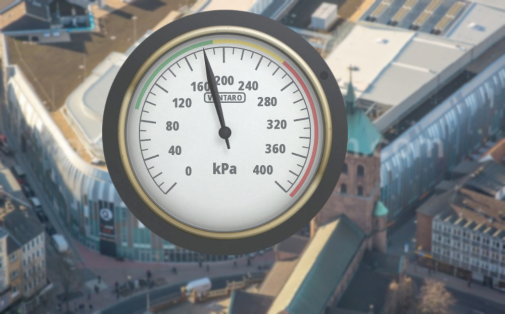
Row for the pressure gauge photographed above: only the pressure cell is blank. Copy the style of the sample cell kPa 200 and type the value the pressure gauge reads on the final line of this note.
kPa 180
